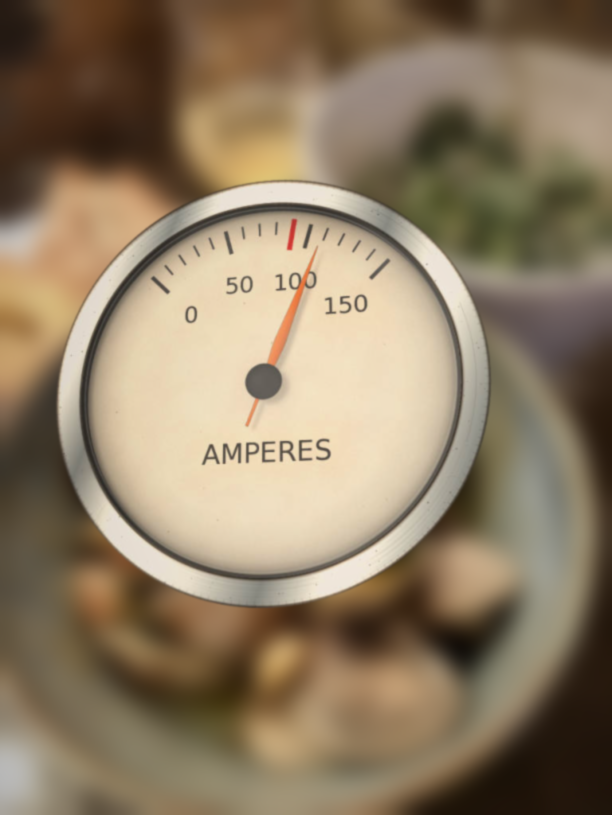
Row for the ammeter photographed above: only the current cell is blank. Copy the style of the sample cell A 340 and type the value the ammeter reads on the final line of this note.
A 110
